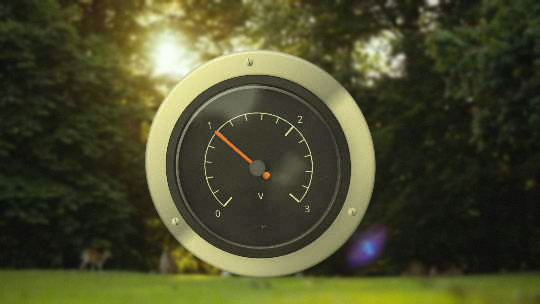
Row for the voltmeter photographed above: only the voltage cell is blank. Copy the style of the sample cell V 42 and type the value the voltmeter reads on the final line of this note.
V 1
